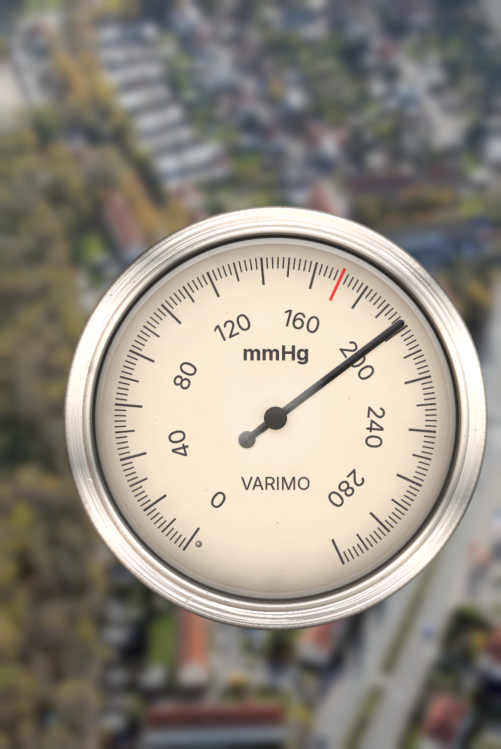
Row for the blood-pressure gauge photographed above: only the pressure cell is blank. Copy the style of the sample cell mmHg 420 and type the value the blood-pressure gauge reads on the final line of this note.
mmHg 198
